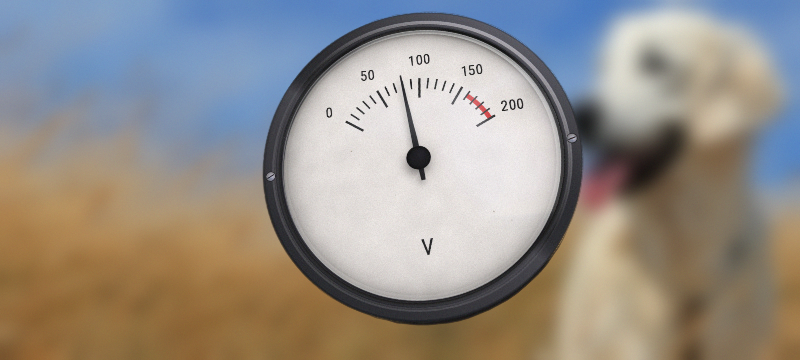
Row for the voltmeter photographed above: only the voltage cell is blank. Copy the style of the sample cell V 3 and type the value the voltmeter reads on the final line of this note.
V 80
